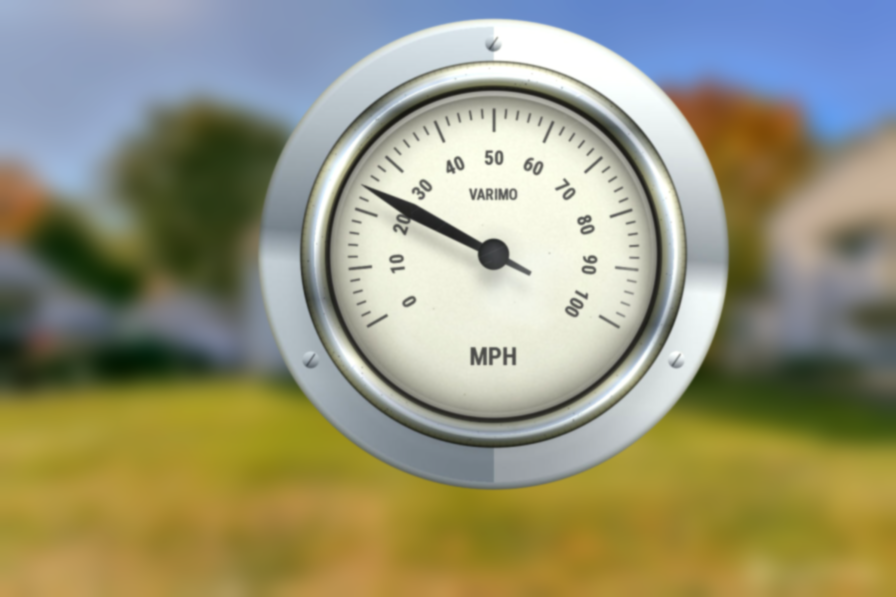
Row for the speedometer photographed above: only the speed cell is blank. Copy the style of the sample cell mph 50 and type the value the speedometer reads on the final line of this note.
mph 24
